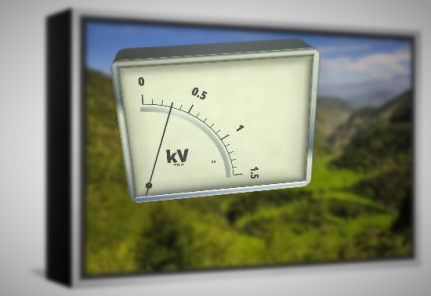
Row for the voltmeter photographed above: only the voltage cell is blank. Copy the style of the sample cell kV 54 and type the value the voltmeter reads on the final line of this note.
kV 0.3
